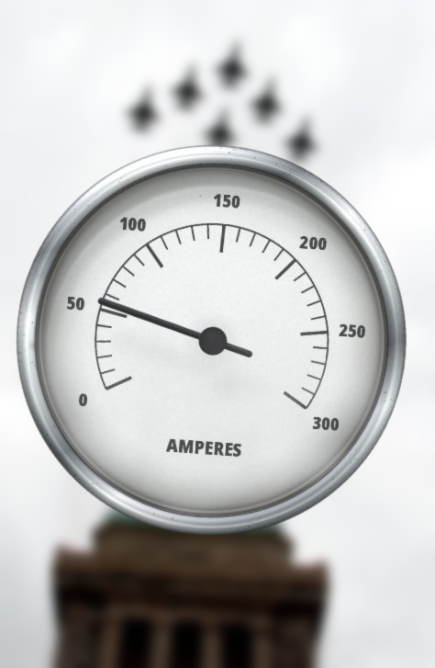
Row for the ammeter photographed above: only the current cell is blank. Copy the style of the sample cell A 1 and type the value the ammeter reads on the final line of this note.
A 55
